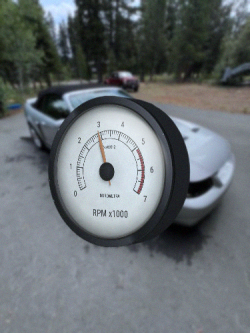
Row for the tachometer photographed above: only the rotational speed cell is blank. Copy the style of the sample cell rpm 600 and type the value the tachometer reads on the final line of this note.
rpm 3000
